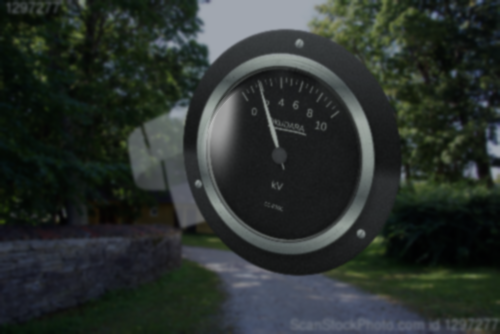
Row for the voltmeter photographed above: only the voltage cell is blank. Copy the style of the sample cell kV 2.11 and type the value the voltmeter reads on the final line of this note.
kV 2
